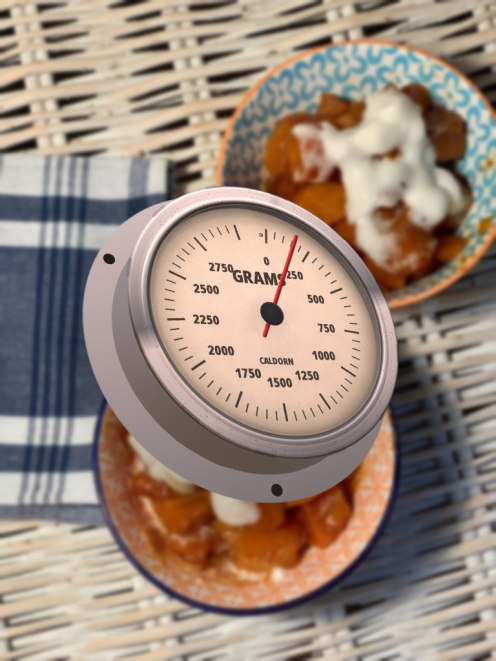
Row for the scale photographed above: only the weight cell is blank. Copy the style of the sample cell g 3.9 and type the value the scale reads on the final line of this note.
g 150
